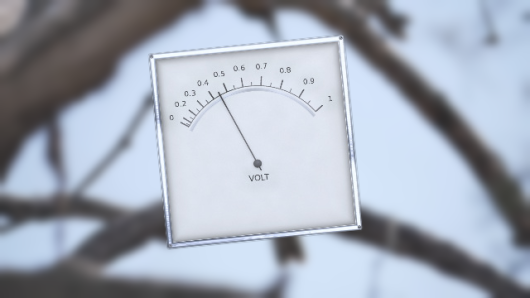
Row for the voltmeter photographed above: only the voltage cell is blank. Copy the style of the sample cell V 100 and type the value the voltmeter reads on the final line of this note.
V 0.45
